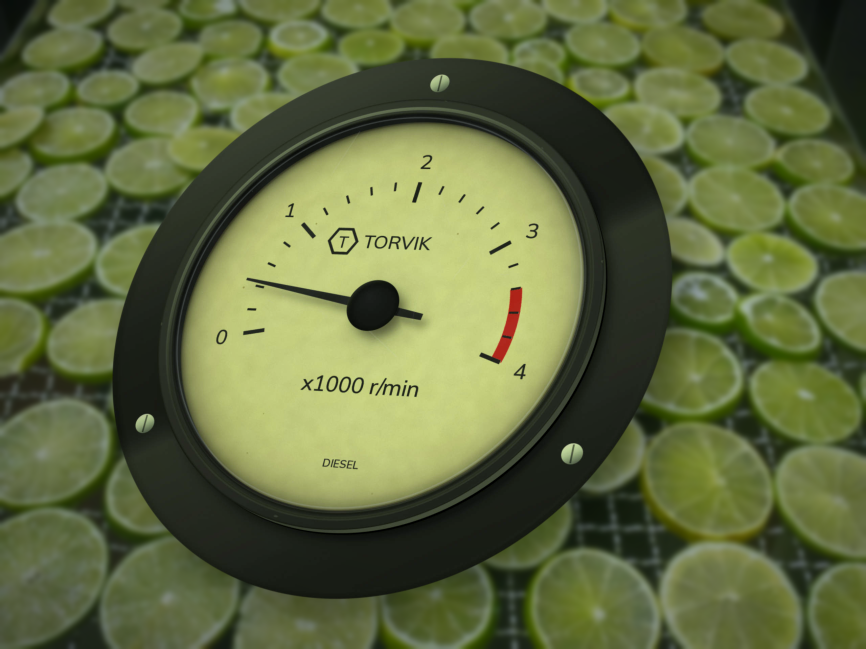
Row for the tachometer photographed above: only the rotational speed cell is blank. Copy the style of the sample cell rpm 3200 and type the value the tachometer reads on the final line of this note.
rpm 400
